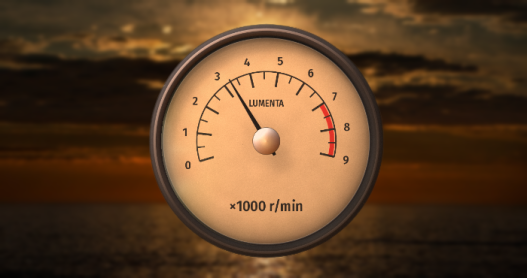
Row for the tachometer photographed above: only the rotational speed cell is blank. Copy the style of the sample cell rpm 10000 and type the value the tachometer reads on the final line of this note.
rpm 3250
